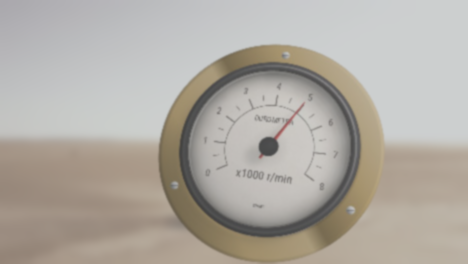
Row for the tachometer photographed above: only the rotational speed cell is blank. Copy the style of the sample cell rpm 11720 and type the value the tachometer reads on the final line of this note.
rpm 5000
